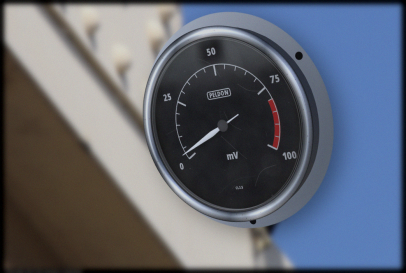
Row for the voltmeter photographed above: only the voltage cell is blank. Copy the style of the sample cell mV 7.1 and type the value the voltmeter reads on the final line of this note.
mV 2.5
